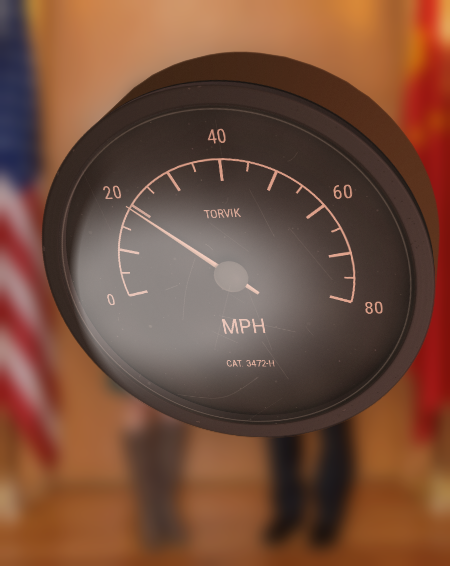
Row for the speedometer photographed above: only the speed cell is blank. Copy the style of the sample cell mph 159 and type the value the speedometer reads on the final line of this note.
mph 20
